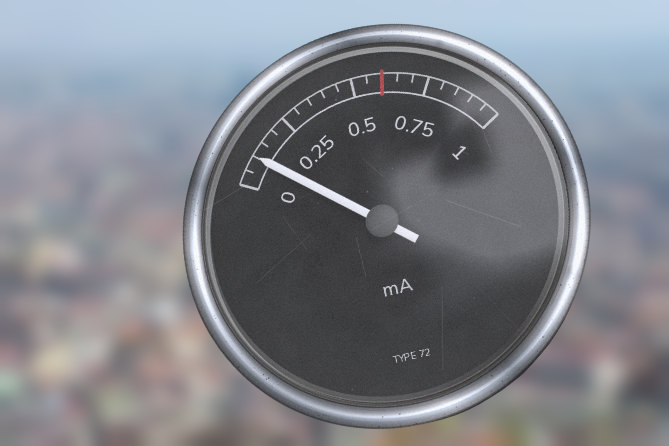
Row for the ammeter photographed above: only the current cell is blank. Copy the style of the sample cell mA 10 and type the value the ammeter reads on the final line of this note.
mA 0.1
